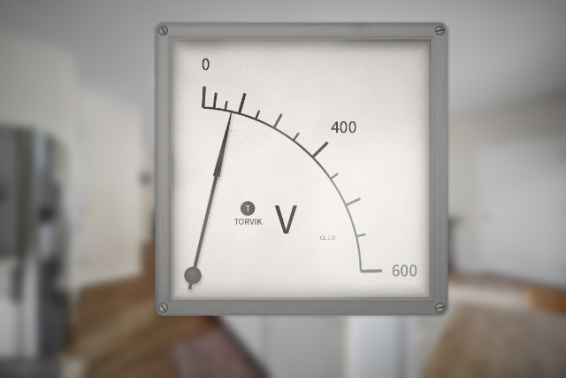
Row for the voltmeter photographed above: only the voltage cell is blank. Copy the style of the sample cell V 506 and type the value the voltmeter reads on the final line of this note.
V 175
